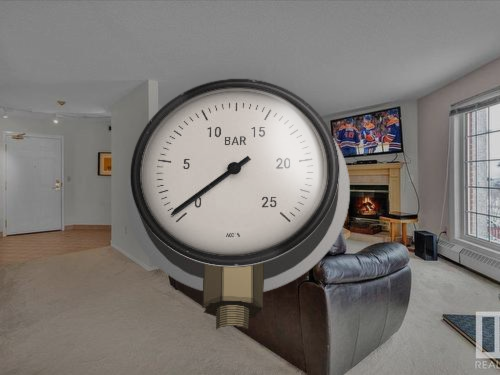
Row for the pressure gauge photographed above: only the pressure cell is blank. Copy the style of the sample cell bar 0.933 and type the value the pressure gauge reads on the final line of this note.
bar 0.5
